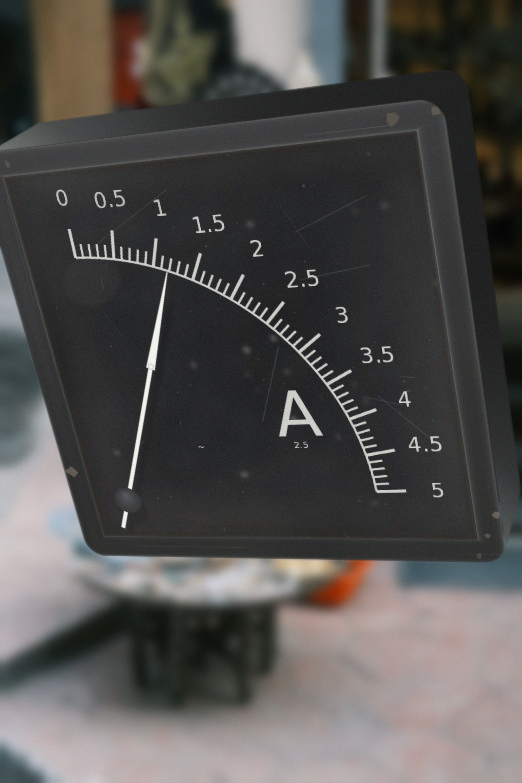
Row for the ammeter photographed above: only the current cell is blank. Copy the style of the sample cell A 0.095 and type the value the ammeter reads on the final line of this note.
A 1.2
